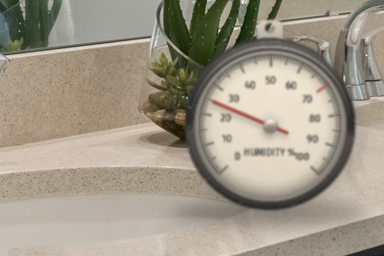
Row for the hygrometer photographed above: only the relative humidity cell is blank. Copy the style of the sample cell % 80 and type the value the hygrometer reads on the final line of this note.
% 25
